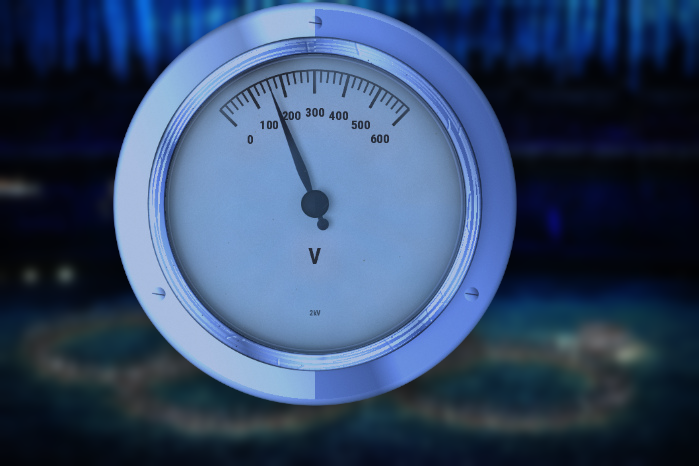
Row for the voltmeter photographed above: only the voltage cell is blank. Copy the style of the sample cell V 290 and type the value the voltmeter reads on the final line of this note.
V 160
